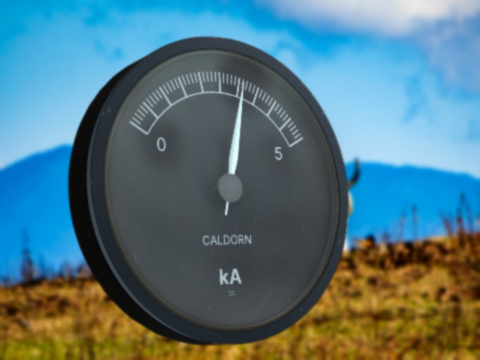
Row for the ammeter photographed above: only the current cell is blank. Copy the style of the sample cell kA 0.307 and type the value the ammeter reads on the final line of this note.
kA 3
